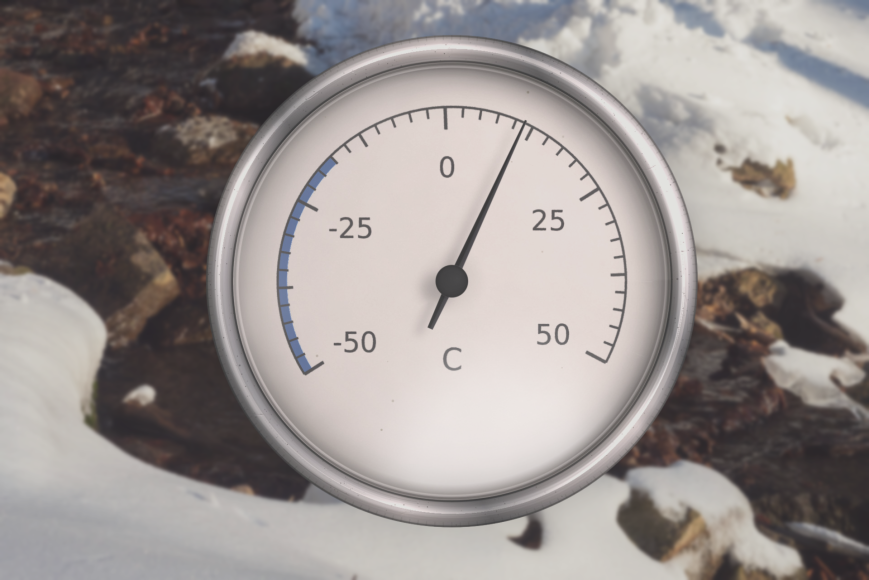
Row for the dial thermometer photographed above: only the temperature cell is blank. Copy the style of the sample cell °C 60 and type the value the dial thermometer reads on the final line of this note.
°C 11.25
